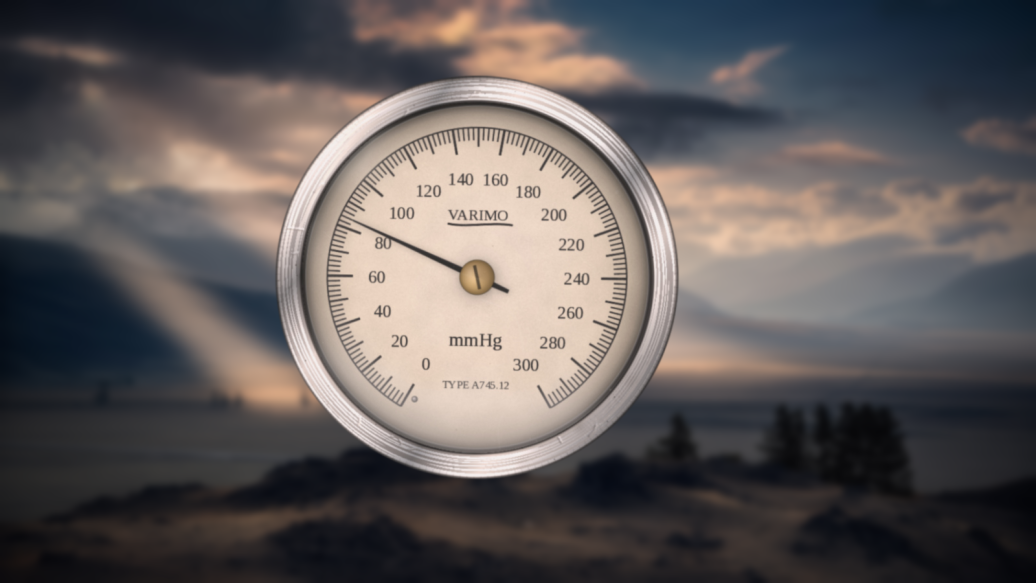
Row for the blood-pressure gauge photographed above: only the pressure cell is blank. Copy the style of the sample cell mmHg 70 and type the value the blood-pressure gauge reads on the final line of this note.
mmHg 84
